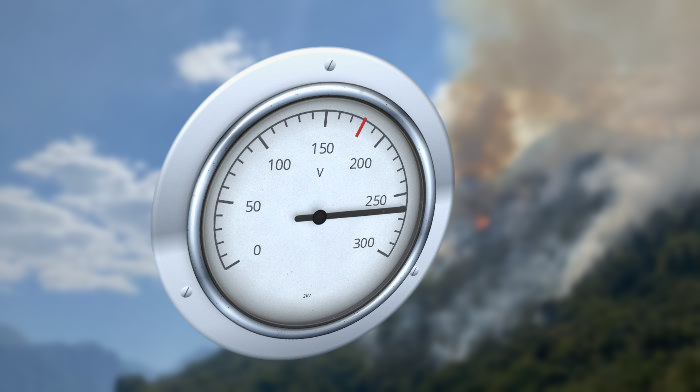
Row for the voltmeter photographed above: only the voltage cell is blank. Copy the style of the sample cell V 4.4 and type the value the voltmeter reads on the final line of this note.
V 260
